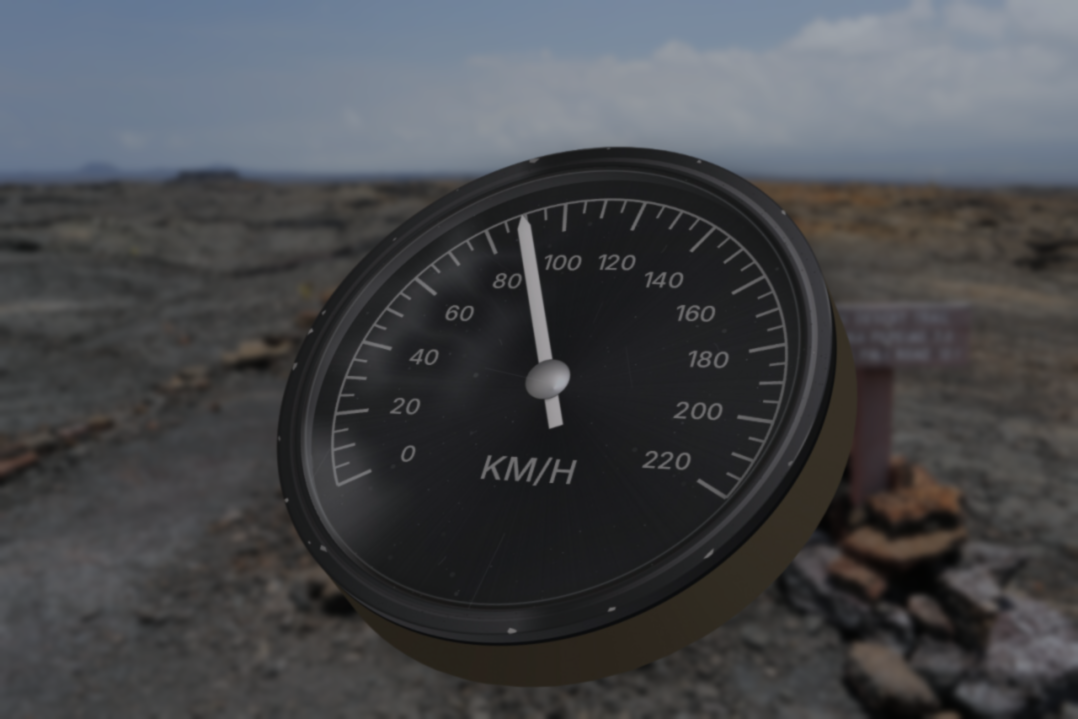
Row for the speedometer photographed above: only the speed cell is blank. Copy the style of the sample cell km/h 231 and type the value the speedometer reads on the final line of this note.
km/h 90
